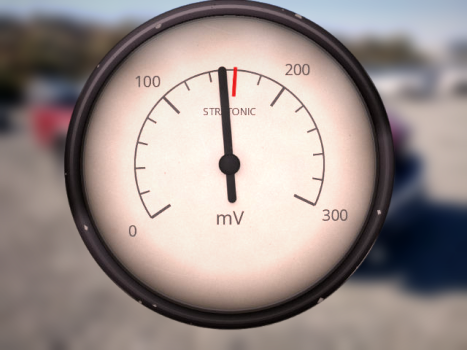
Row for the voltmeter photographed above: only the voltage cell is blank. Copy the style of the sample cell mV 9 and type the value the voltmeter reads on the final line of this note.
mV 150
